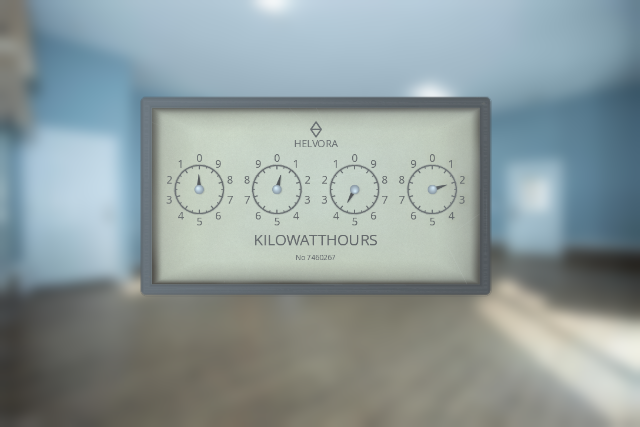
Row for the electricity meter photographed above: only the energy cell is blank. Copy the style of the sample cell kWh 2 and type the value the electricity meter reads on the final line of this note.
kWh 42
